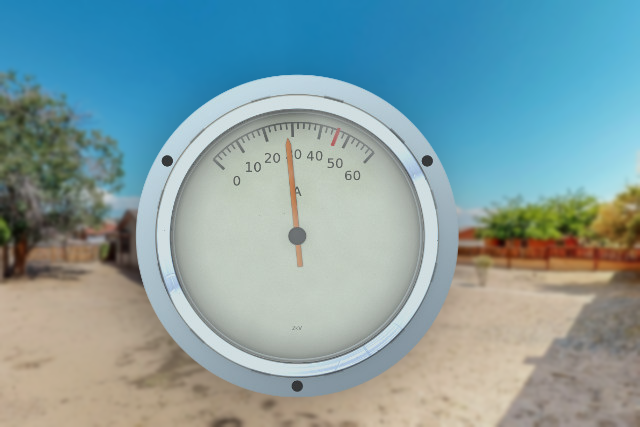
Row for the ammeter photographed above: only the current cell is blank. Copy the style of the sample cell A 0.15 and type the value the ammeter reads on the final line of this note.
A 28
